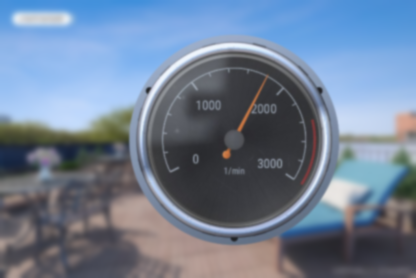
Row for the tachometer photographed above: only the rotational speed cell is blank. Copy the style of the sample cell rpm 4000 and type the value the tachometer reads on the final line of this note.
rpm 1800
